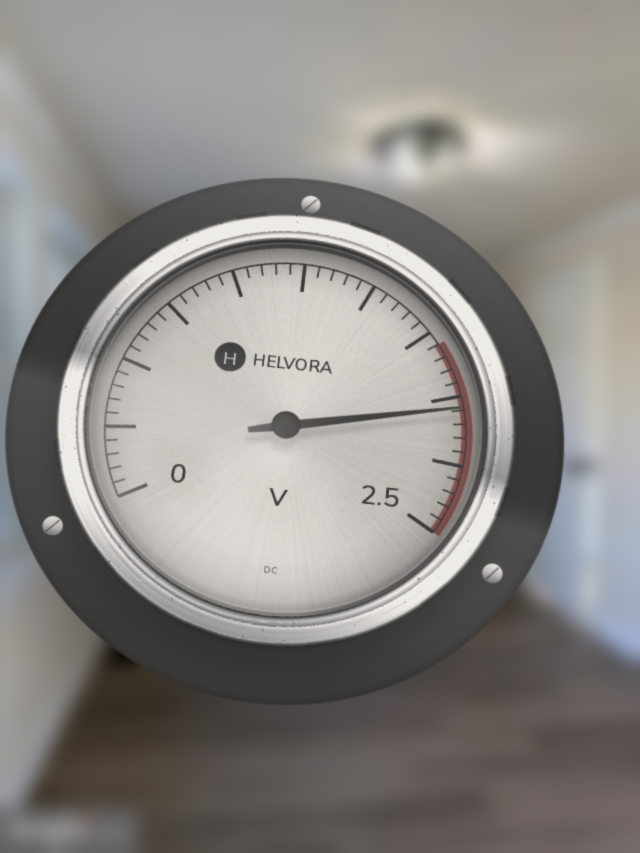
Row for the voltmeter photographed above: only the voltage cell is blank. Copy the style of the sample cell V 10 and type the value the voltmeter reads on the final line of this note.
V 2.05
